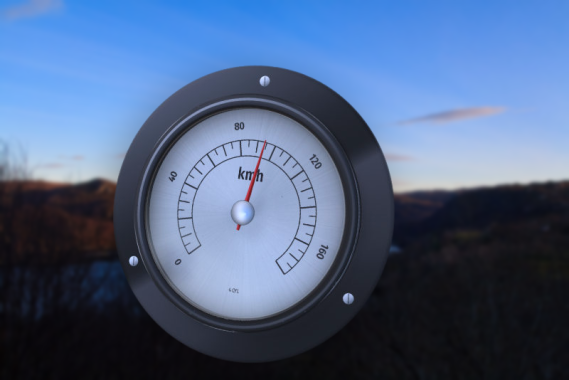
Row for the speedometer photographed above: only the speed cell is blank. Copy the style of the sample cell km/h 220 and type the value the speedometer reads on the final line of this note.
km/h 95
